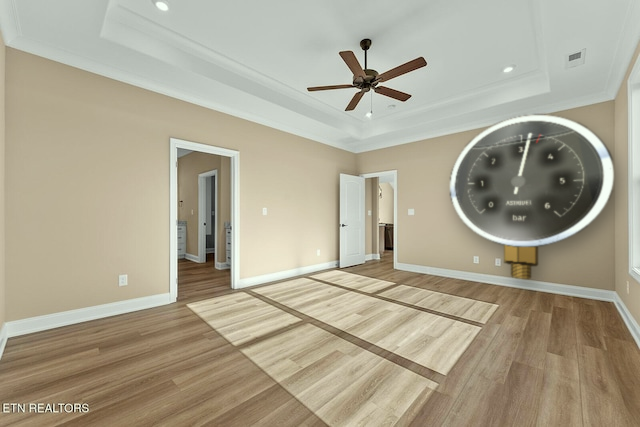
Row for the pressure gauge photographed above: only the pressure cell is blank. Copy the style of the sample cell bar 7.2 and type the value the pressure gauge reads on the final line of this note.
bar 3.2
